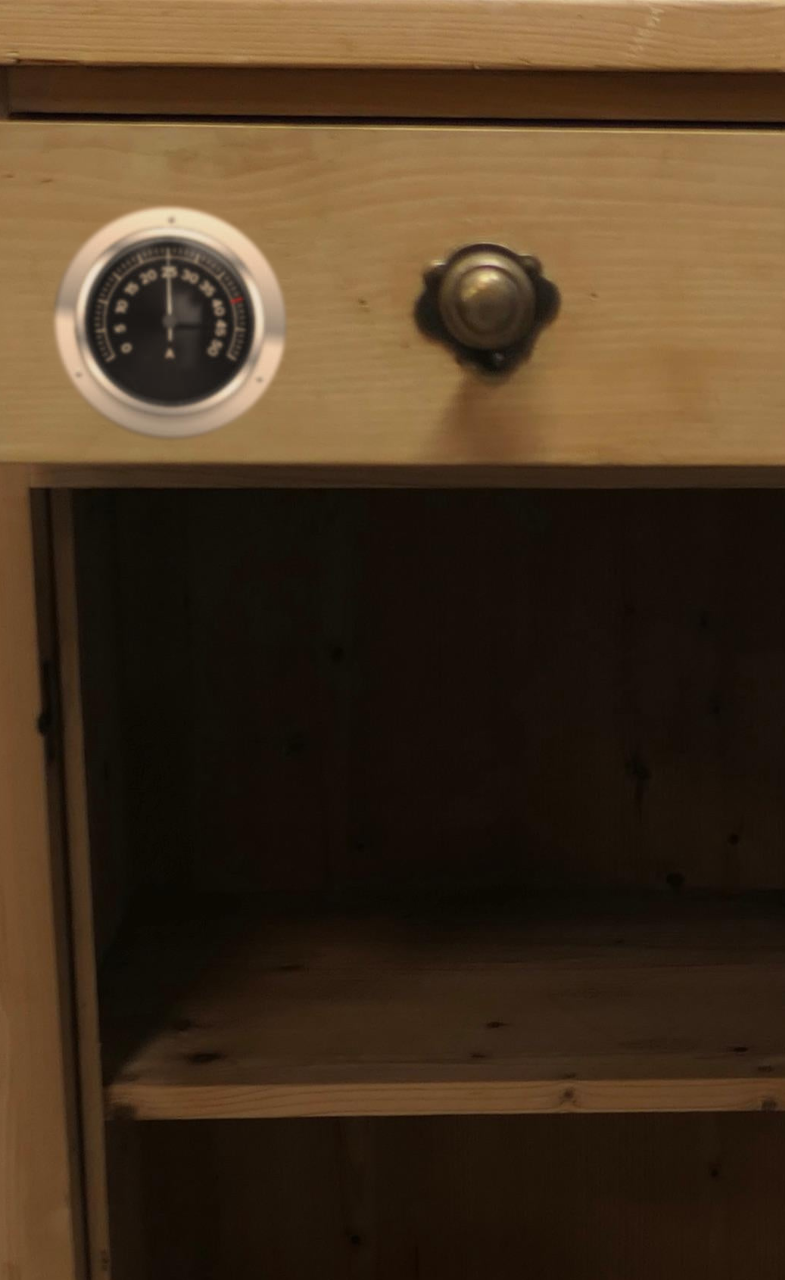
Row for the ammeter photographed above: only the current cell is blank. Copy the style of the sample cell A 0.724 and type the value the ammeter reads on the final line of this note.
A 25
